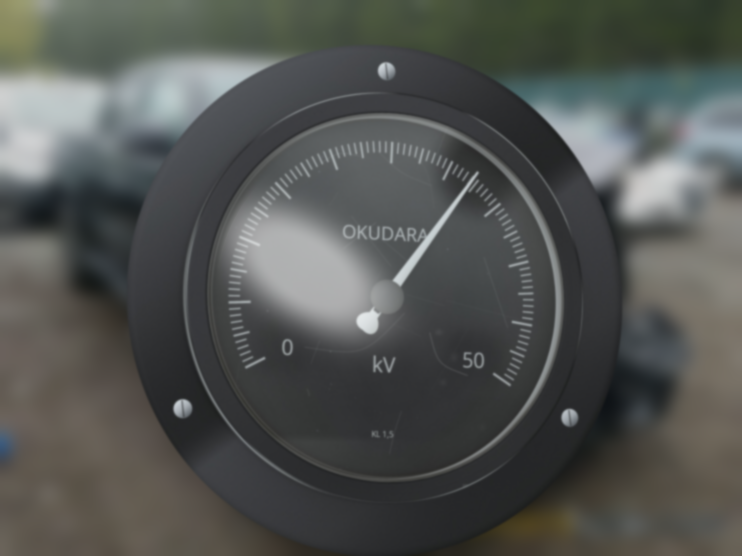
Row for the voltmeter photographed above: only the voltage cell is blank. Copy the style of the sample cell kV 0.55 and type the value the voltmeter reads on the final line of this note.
kV 32
